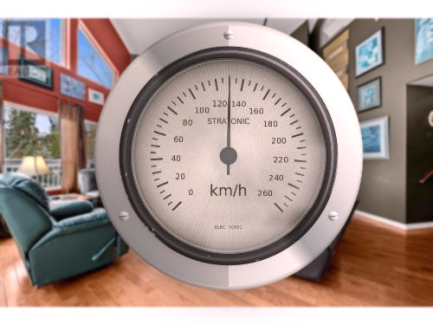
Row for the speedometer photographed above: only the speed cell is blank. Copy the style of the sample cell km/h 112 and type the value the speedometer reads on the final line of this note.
km/h 130
